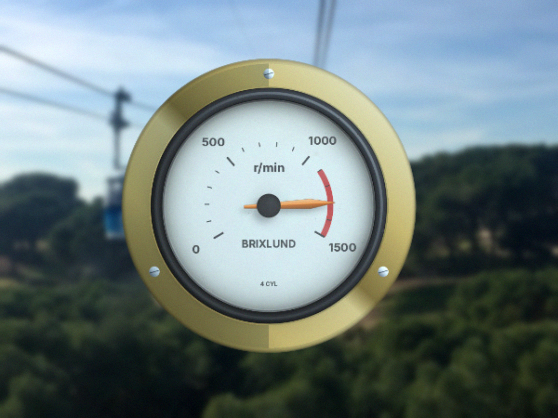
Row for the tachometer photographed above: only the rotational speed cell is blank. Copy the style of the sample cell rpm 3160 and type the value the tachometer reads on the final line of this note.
rpm 1300
